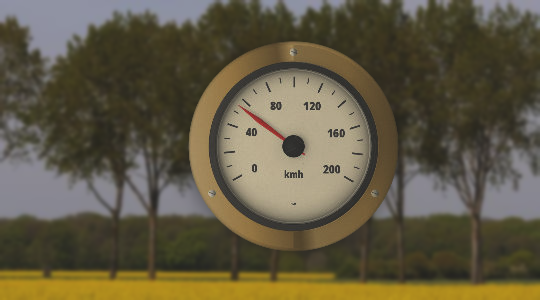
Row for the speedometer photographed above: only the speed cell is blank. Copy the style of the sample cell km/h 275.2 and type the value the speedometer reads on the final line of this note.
km/h 55
